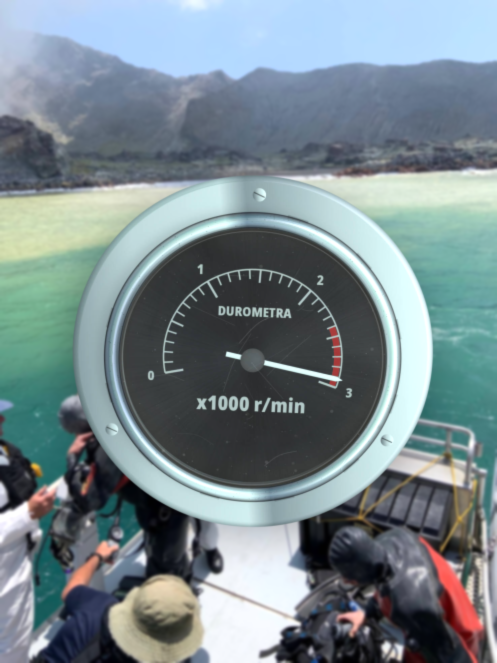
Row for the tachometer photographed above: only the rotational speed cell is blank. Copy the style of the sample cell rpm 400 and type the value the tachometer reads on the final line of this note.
rpm 2900
